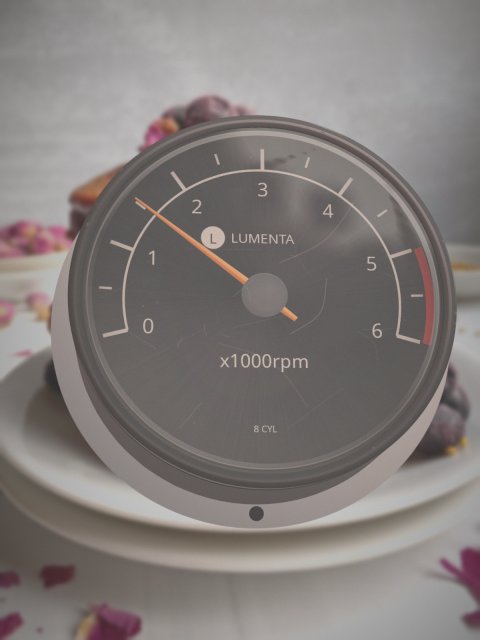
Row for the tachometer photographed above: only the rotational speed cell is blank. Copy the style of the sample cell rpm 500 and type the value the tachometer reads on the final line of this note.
rpm 1500
